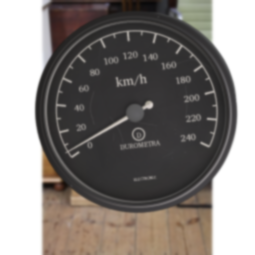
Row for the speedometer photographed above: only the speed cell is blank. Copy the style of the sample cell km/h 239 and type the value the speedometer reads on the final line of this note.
km/h 5
